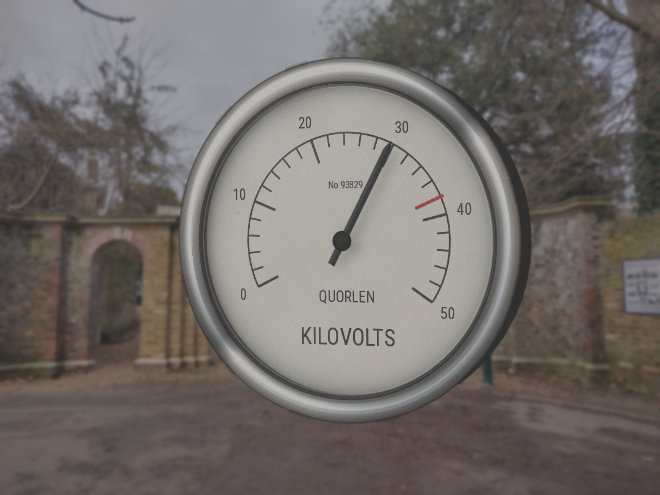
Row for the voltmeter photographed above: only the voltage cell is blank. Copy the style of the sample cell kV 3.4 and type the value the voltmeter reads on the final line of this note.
kV 30
